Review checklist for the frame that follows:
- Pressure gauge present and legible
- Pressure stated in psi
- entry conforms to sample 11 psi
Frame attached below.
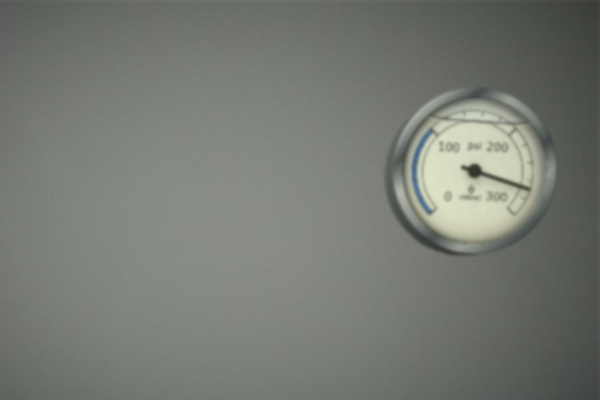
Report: 270 psi
